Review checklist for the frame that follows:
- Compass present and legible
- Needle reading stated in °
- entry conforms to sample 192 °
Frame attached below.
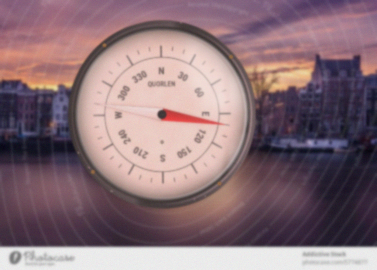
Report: 100 °
